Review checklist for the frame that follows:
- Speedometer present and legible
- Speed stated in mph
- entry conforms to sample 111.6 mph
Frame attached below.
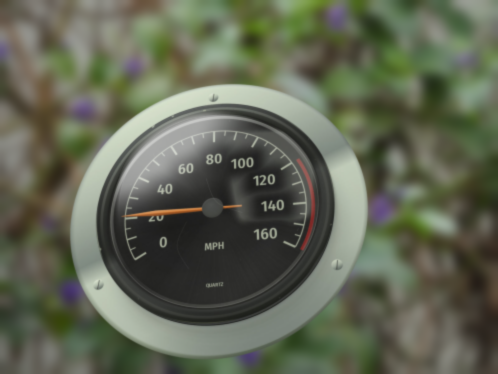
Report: 20 mph
